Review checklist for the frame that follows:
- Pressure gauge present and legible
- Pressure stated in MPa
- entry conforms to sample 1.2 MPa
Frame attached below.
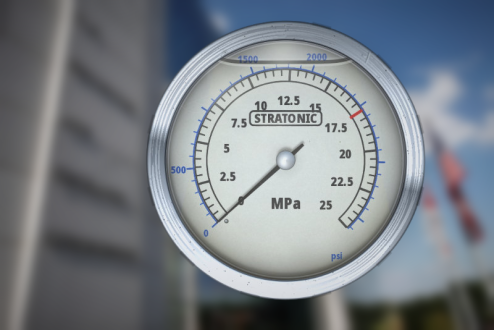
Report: 0 MPa
